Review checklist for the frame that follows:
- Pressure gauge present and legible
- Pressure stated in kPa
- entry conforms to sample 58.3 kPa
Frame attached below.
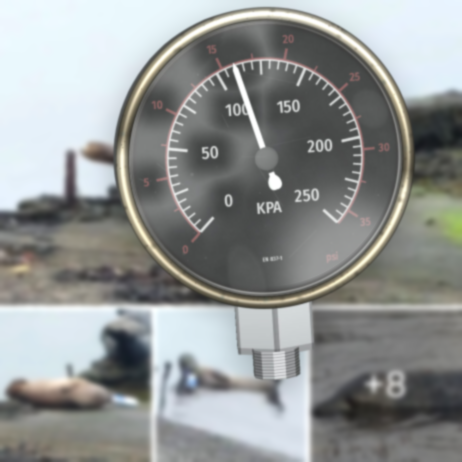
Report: 110 kPa
